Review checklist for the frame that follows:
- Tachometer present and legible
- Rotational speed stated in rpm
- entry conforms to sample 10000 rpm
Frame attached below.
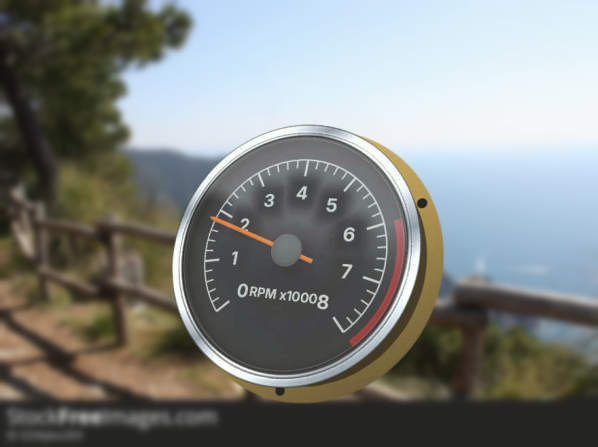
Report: 1800 rpm
